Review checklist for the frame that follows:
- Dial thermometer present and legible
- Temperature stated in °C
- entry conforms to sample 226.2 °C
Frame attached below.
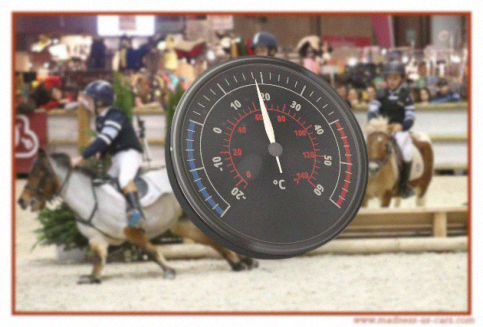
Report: 18 °C
